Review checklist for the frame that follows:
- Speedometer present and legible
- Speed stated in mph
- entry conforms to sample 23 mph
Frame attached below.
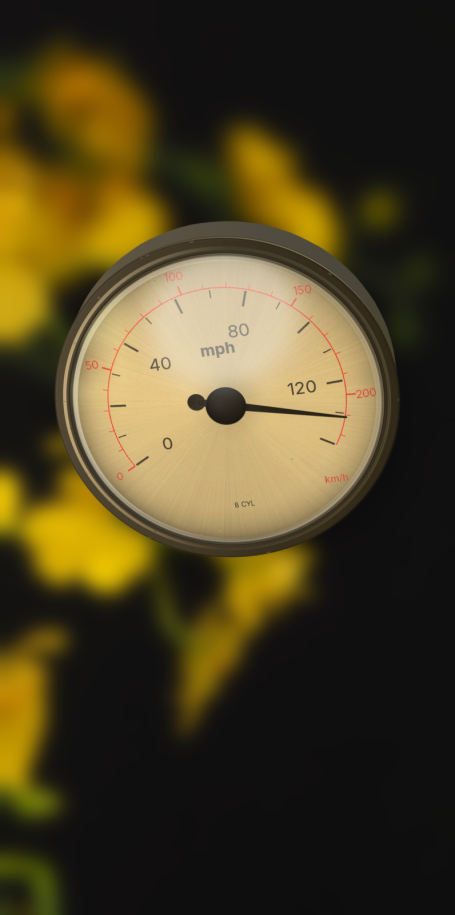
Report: 130 mph
